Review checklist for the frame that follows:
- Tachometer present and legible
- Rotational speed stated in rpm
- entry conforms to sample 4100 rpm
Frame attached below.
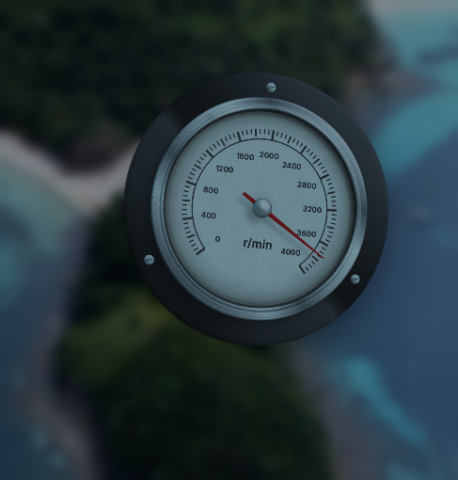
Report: 3750 rpm
